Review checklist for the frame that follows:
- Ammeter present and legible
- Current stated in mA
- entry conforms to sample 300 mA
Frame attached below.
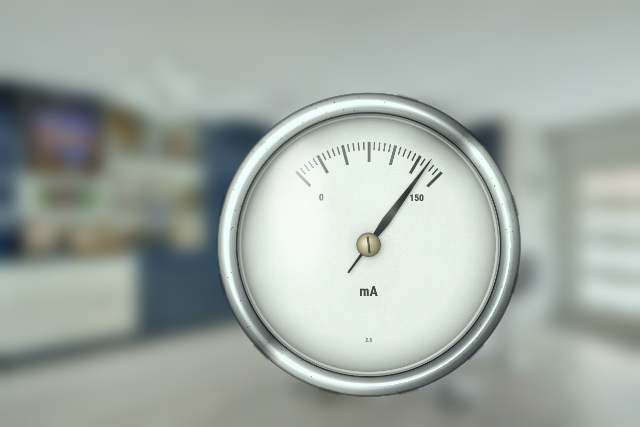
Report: 135 mA
